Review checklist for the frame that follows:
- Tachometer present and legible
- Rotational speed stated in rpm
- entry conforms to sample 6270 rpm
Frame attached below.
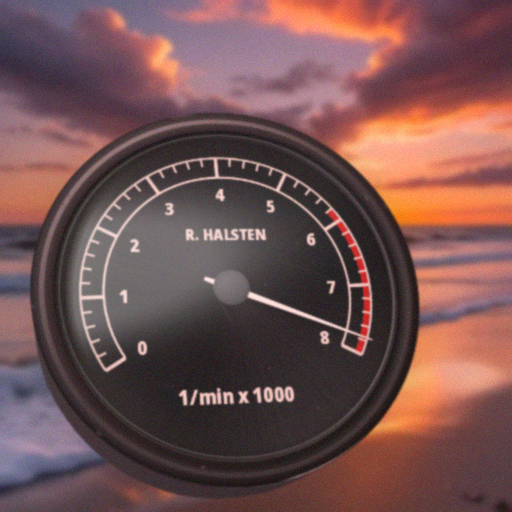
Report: 7800 rpm
